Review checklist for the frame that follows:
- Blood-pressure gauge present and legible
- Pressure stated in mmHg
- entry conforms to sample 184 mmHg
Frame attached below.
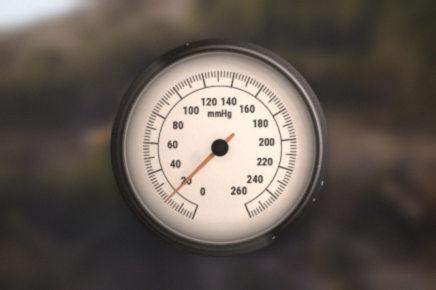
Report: 20 mmHg
